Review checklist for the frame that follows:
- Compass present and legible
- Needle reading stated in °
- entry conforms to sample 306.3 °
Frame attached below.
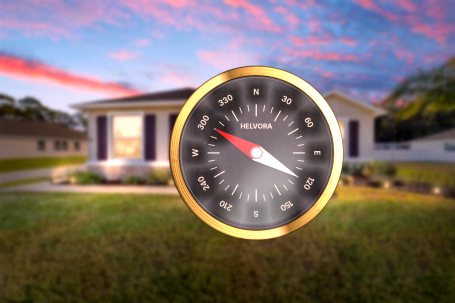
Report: 300 °
